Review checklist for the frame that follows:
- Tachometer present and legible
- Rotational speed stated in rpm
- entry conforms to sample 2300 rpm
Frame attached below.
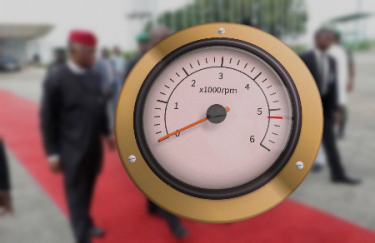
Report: 0 rpm
